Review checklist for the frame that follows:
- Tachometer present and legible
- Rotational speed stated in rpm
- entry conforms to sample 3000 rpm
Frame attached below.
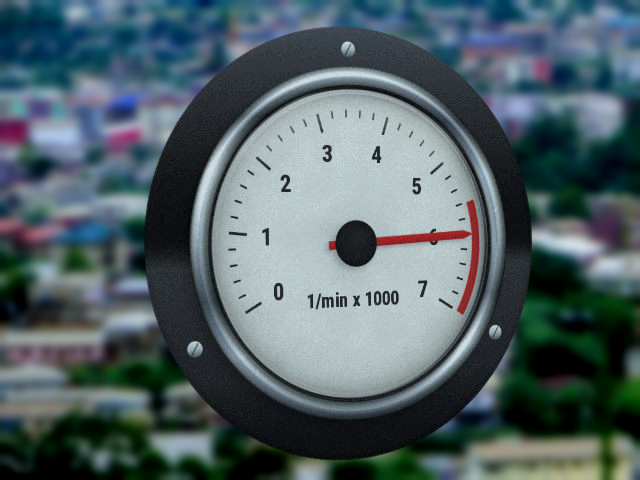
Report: 6000 rpm
